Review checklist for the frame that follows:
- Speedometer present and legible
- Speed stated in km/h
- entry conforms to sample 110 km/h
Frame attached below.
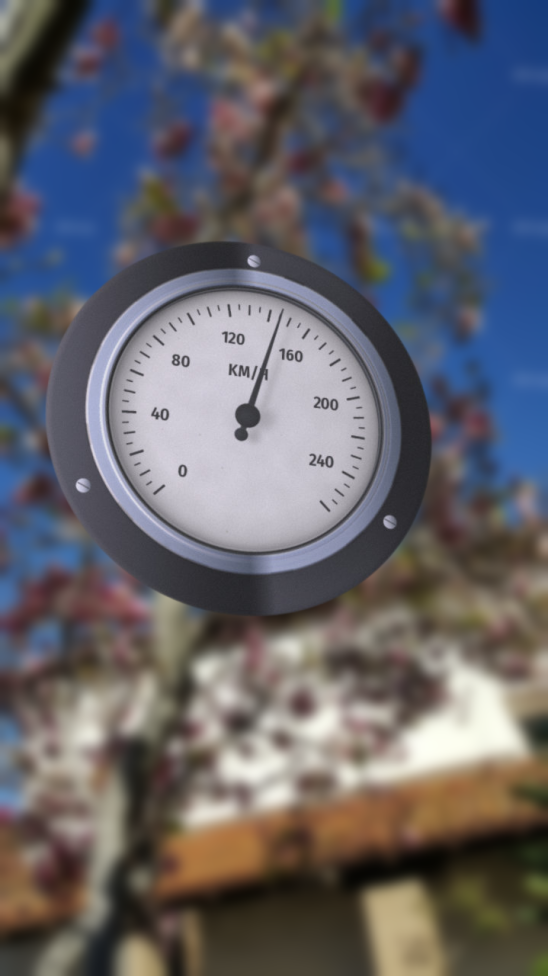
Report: 145 km/h
